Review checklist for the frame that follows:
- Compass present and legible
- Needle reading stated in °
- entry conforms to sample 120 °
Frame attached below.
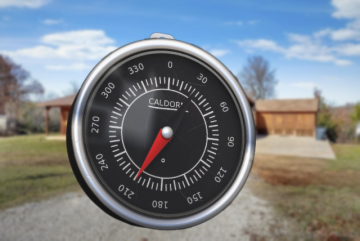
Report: 210 °
